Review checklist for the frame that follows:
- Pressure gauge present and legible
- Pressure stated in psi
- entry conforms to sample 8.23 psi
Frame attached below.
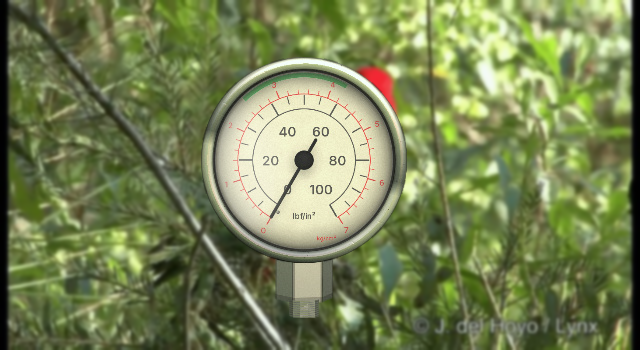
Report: 0 psi
